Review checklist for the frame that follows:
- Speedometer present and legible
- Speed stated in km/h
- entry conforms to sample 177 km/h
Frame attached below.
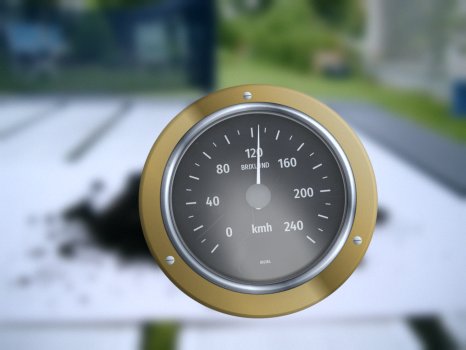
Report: 125 km/h
